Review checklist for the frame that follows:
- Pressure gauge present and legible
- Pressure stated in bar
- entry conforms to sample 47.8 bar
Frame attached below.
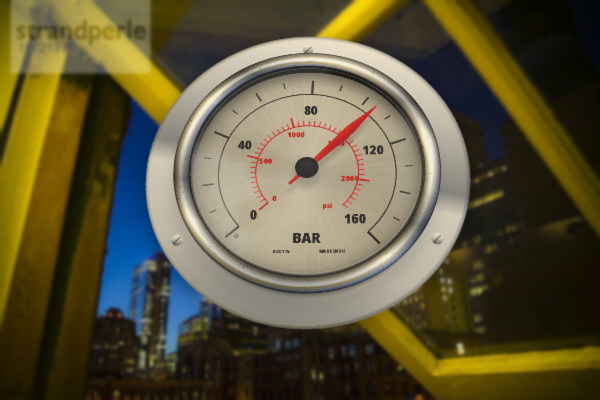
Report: 105 bar
